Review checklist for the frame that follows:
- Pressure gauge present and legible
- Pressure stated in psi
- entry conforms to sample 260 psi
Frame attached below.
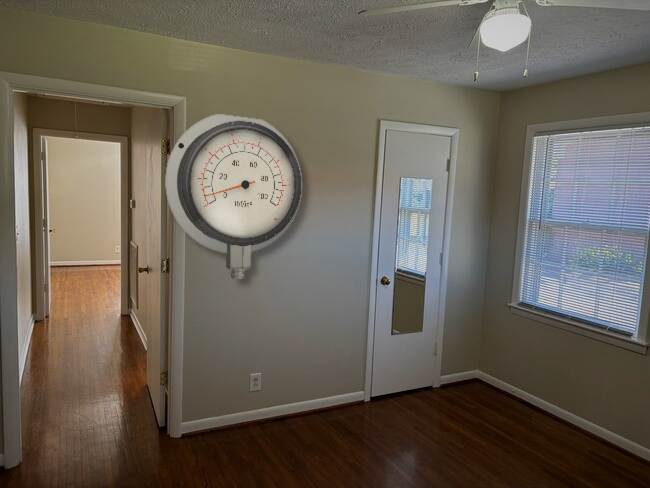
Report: 5 psi
